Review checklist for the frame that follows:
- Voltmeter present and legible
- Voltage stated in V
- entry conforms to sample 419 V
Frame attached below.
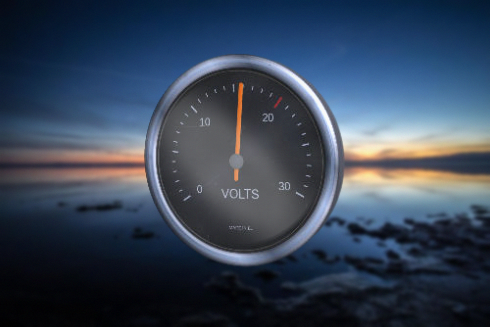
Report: 16 V
